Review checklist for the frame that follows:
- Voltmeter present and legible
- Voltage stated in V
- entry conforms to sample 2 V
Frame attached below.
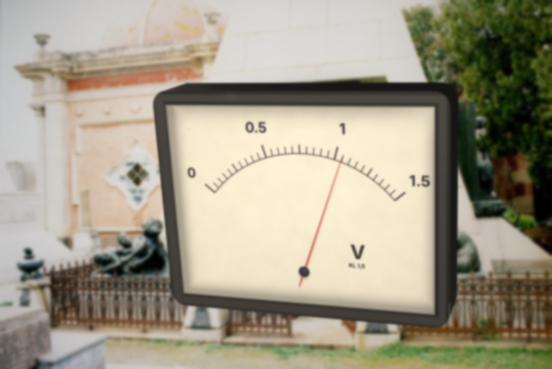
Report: 1.05 V
